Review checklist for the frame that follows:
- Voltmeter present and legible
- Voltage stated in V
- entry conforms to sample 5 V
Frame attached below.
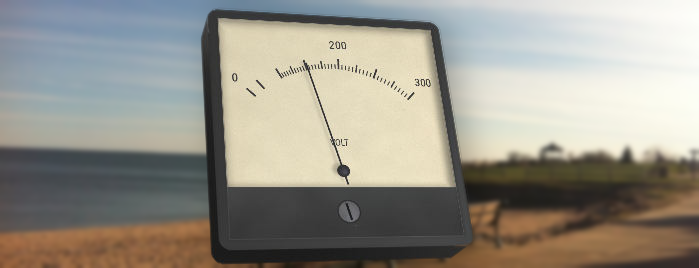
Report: 150 V
